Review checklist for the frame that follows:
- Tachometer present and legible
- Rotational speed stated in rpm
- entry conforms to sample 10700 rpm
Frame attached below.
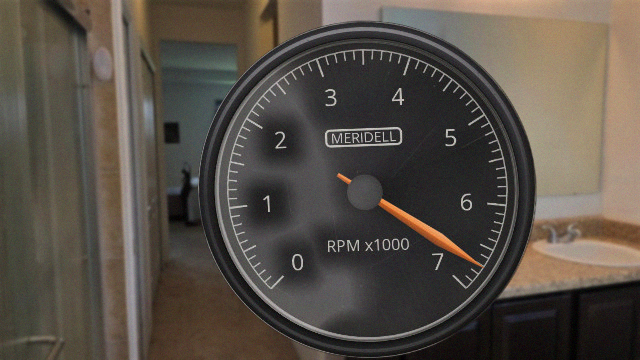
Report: 6700 rpm
